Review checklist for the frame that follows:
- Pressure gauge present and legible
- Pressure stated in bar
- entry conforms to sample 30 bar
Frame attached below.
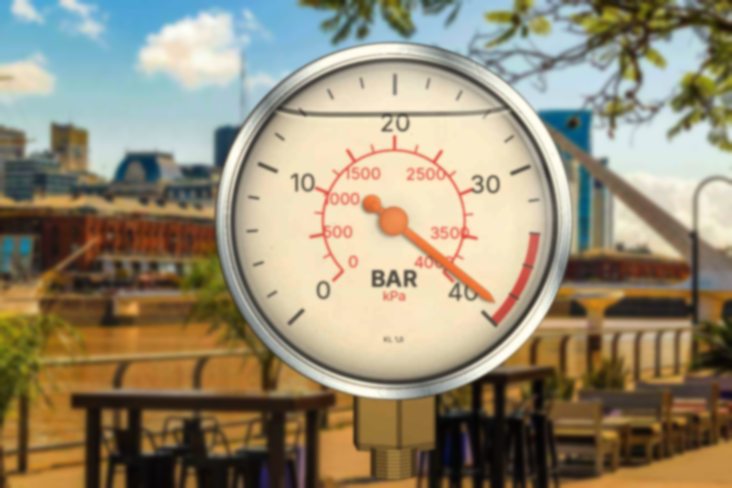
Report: 39 bar
